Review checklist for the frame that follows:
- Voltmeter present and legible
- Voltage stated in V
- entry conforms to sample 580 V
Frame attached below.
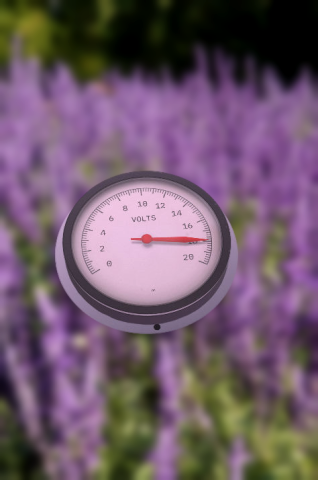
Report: 18 V
